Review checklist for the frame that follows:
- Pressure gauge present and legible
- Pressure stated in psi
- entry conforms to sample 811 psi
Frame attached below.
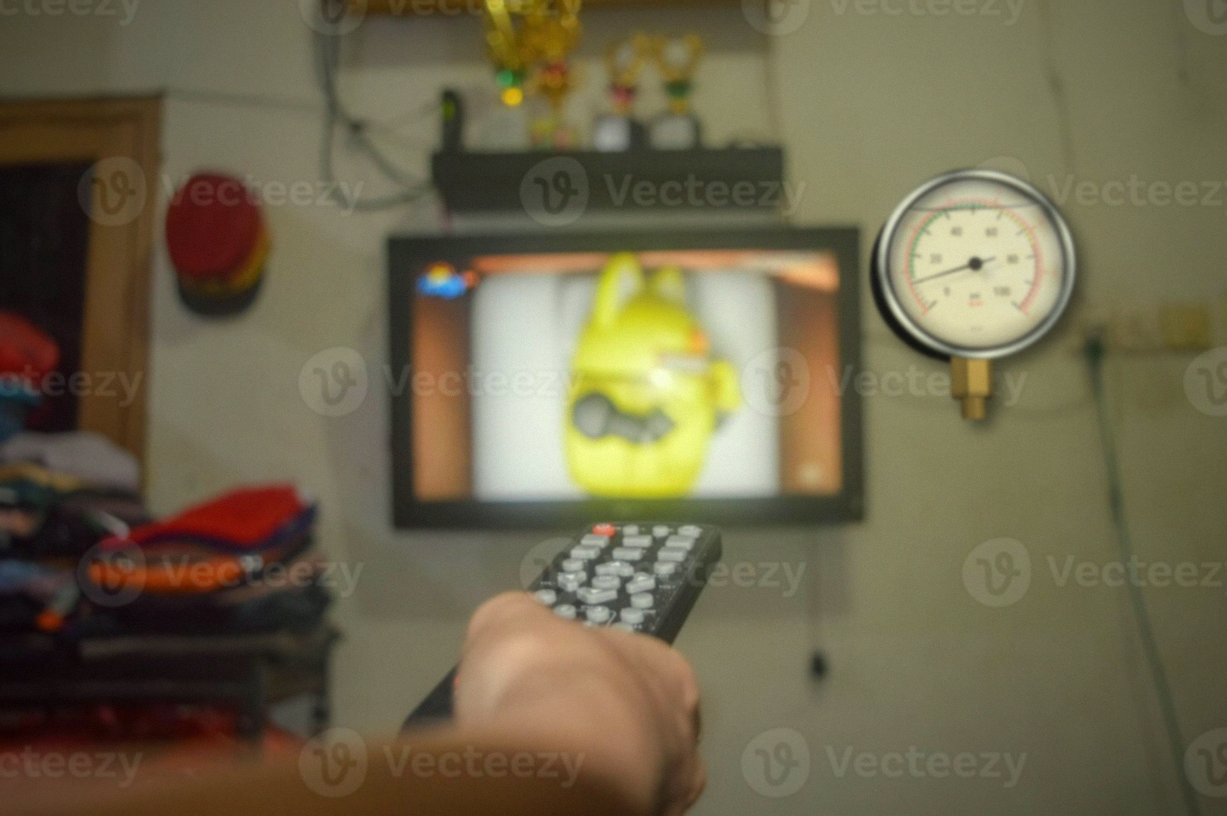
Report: 10 psi
